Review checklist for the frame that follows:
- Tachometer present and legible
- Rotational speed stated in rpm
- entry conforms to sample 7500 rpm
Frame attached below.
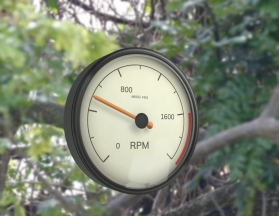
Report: 500 rpm
